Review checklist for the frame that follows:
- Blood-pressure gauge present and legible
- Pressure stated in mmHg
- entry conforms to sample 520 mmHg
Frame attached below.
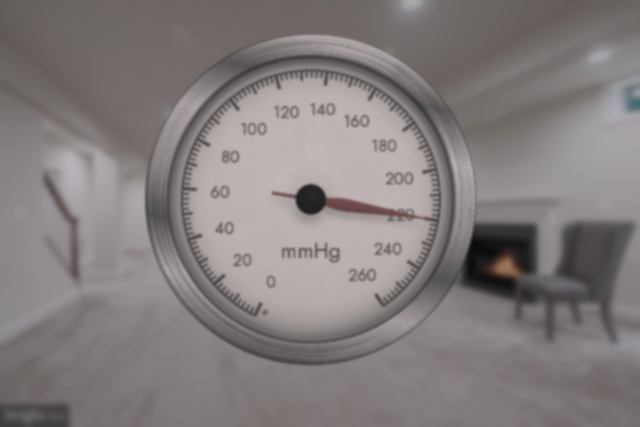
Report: 220 mmHg
